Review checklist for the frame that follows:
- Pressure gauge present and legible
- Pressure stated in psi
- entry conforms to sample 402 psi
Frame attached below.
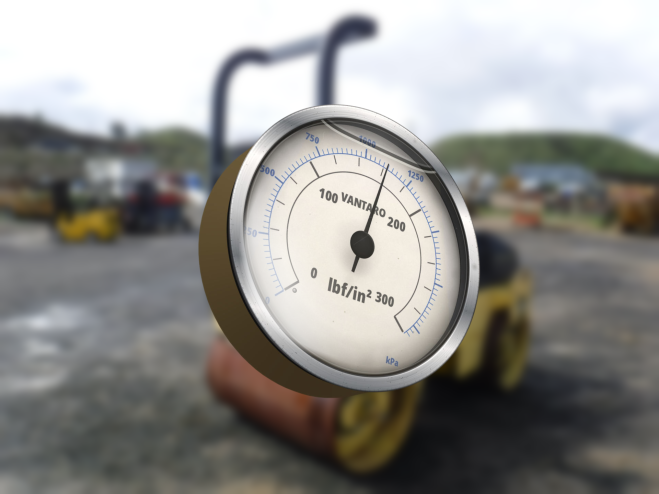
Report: 160 psi
